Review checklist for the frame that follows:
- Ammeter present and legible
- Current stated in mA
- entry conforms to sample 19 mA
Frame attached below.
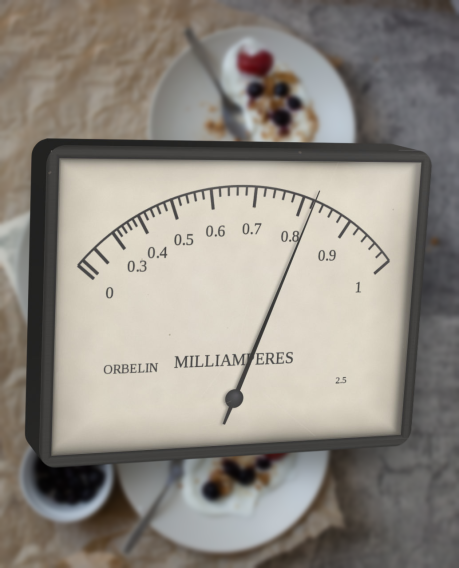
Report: 0.82 mA
